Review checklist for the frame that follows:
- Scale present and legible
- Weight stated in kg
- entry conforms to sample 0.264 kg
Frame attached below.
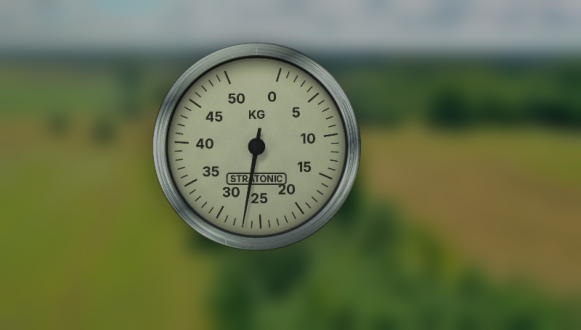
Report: 27 kg
